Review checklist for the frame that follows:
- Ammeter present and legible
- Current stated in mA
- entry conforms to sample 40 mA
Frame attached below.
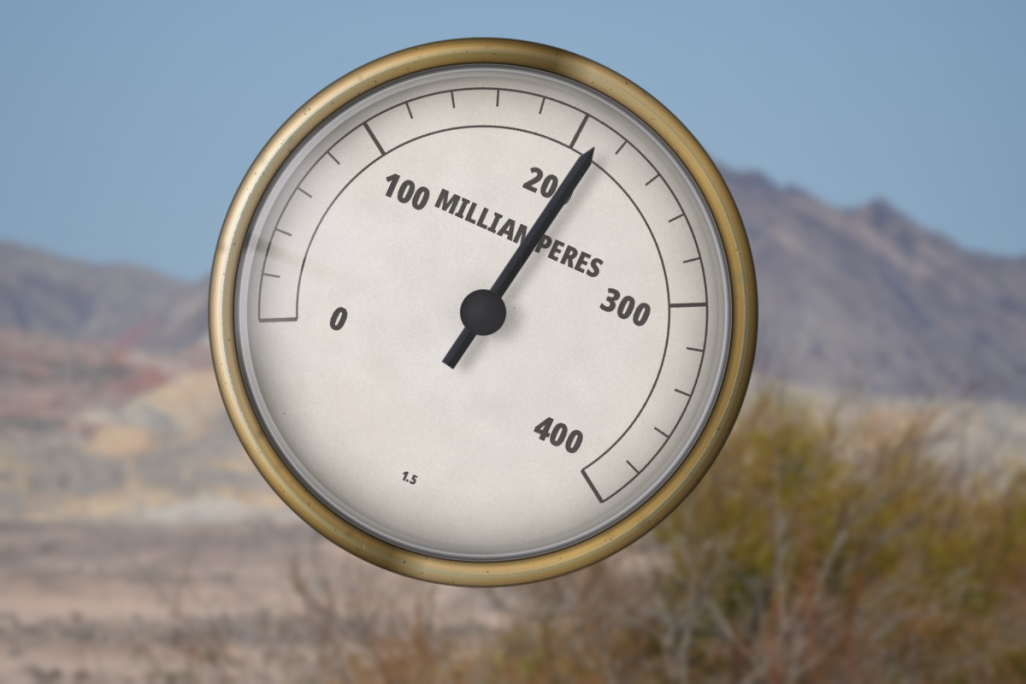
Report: 210 mA
